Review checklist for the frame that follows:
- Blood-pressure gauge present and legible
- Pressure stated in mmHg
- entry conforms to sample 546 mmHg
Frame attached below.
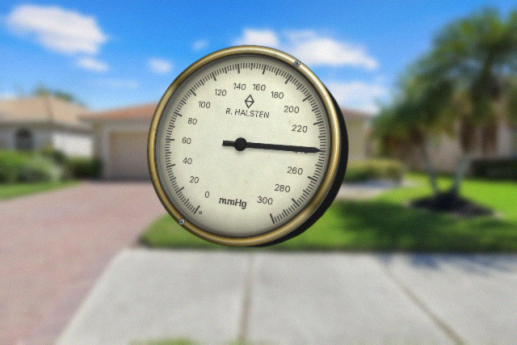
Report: 240 mmHg
